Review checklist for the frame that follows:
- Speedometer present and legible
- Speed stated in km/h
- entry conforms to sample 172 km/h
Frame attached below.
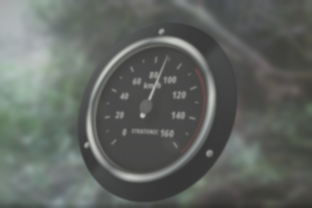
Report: 90 km/h
